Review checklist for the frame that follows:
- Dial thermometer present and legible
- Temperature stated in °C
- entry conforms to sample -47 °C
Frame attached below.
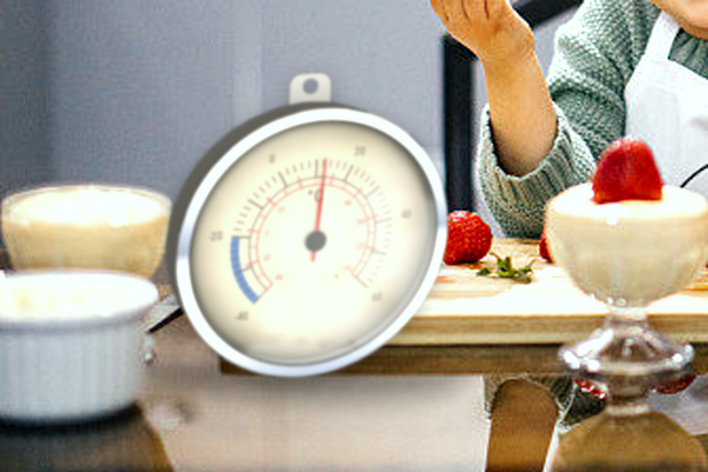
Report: 12 °C
